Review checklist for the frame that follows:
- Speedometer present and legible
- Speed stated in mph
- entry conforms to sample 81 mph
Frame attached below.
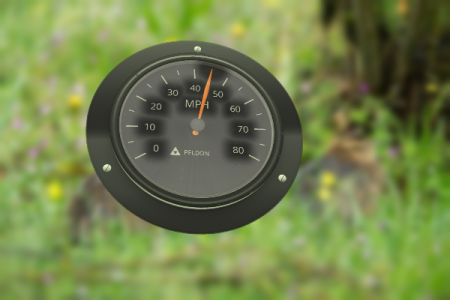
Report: 45 mph
